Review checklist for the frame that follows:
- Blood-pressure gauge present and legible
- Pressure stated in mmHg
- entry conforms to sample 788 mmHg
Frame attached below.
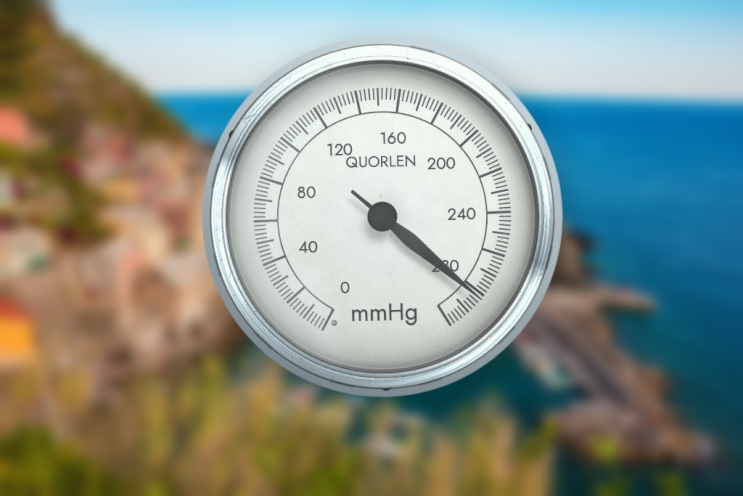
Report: 282 mmHg
